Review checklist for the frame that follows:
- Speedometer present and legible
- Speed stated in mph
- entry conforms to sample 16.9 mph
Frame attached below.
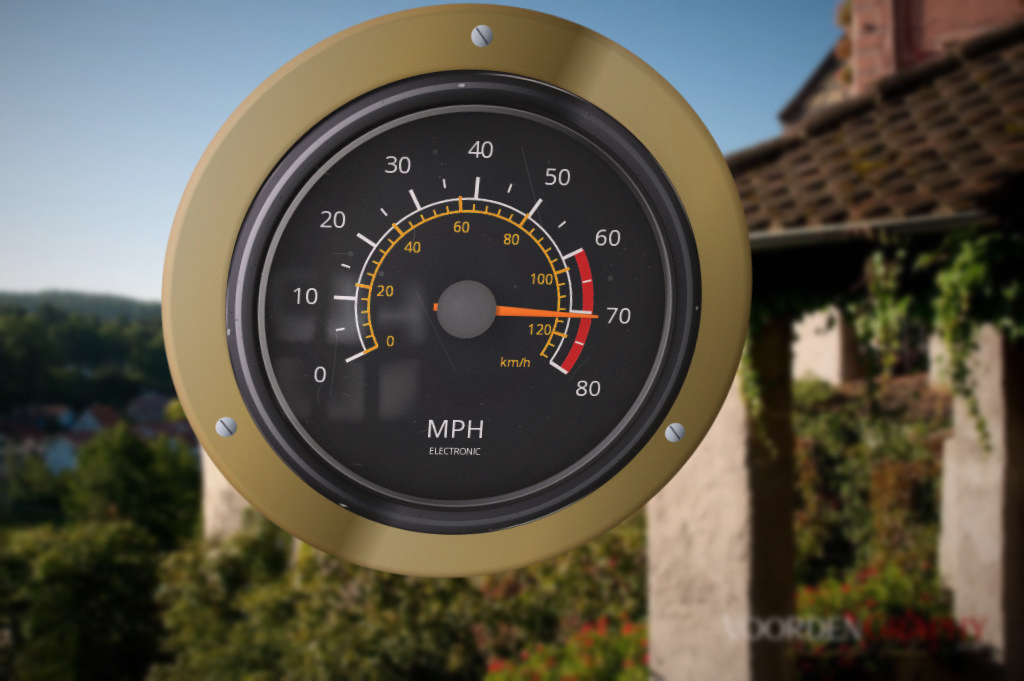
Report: 70 mph
